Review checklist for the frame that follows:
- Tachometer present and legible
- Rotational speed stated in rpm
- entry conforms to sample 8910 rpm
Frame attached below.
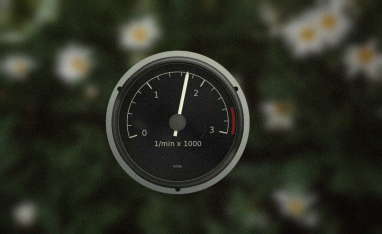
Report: 1700 rpm
